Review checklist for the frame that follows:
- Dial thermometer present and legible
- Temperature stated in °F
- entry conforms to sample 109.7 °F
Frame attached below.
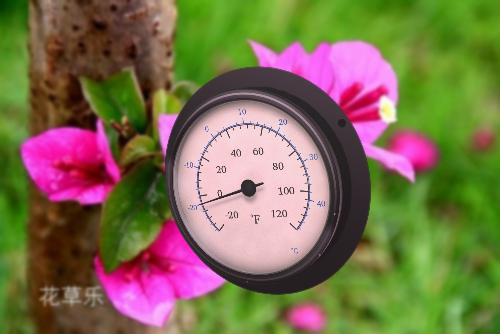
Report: -4 °F
